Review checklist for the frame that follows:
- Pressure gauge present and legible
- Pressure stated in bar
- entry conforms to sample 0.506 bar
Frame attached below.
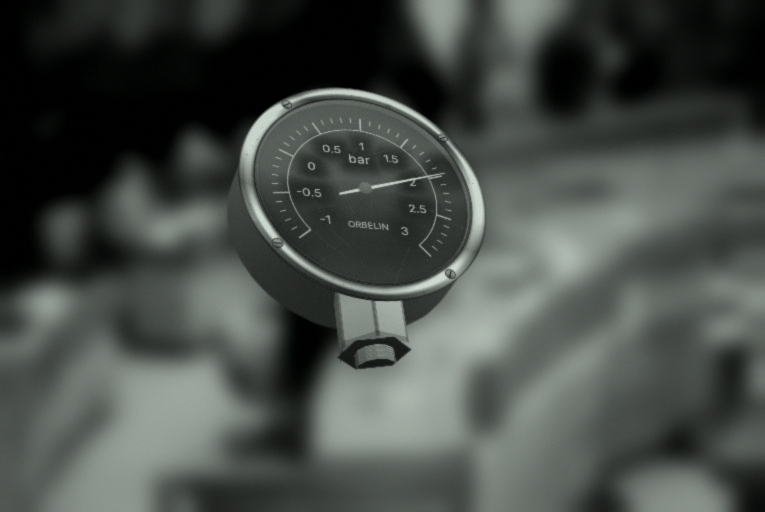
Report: 2 bar
